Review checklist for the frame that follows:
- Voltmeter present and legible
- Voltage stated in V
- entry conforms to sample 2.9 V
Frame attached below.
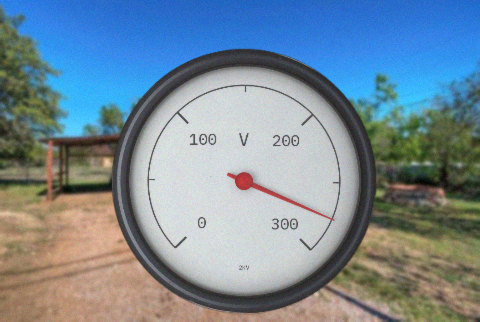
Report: 275 V
